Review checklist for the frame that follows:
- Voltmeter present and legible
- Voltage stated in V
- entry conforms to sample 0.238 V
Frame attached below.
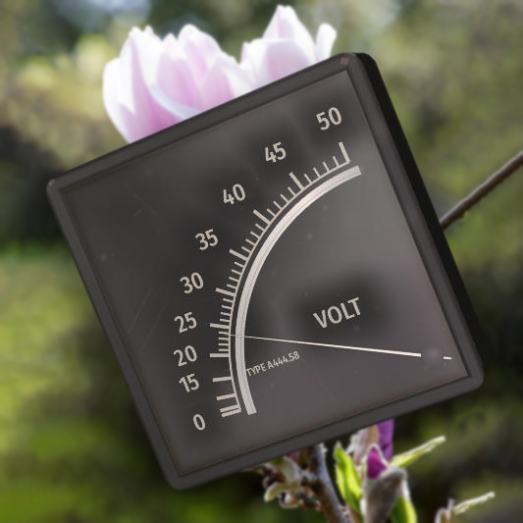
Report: 24 V
